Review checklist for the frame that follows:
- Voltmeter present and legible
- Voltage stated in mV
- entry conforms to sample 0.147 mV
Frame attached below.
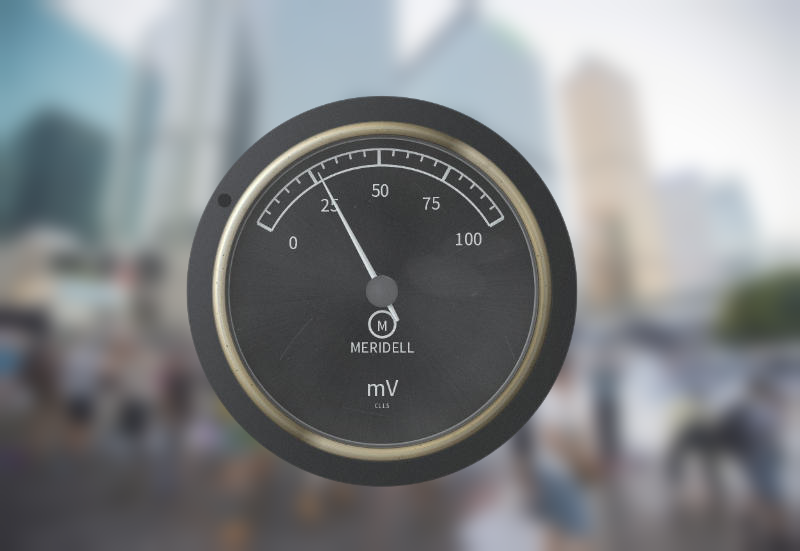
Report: 27.5 mV
